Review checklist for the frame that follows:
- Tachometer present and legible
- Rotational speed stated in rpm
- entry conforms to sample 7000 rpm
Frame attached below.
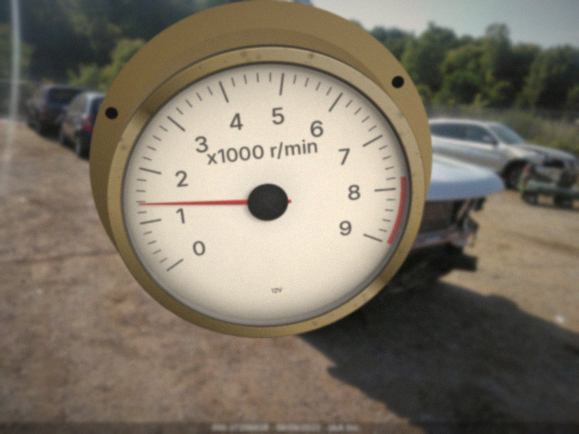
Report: 1400 rpm
